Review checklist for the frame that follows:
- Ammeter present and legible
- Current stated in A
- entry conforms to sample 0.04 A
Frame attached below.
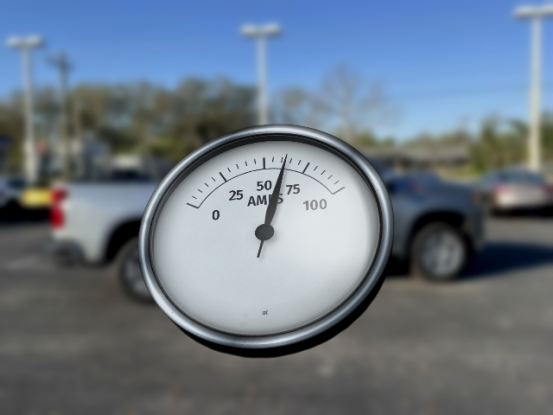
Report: 62.5 A
